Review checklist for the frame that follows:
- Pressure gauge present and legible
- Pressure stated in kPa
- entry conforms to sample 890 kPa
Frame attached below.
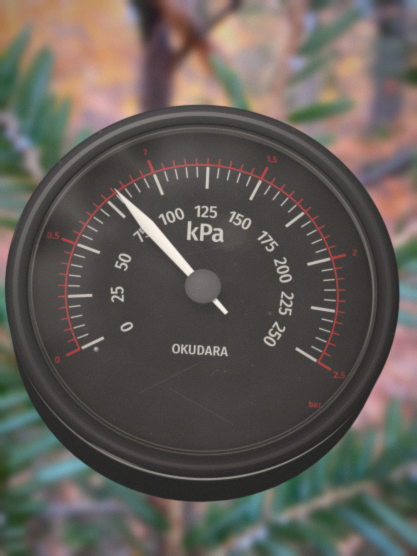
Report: 80 kPa
